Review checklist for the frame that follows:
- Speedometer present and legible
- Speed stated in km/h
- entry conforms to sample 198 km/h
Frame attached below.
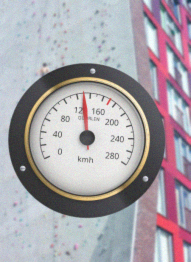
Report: 130 km/h
